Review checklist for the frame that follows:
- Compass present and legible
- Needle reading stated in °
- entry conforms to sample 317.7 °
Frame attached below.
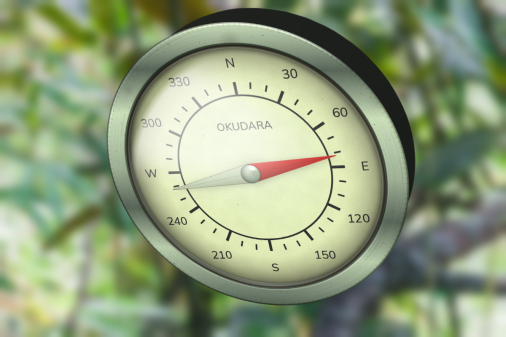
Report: 80 °
